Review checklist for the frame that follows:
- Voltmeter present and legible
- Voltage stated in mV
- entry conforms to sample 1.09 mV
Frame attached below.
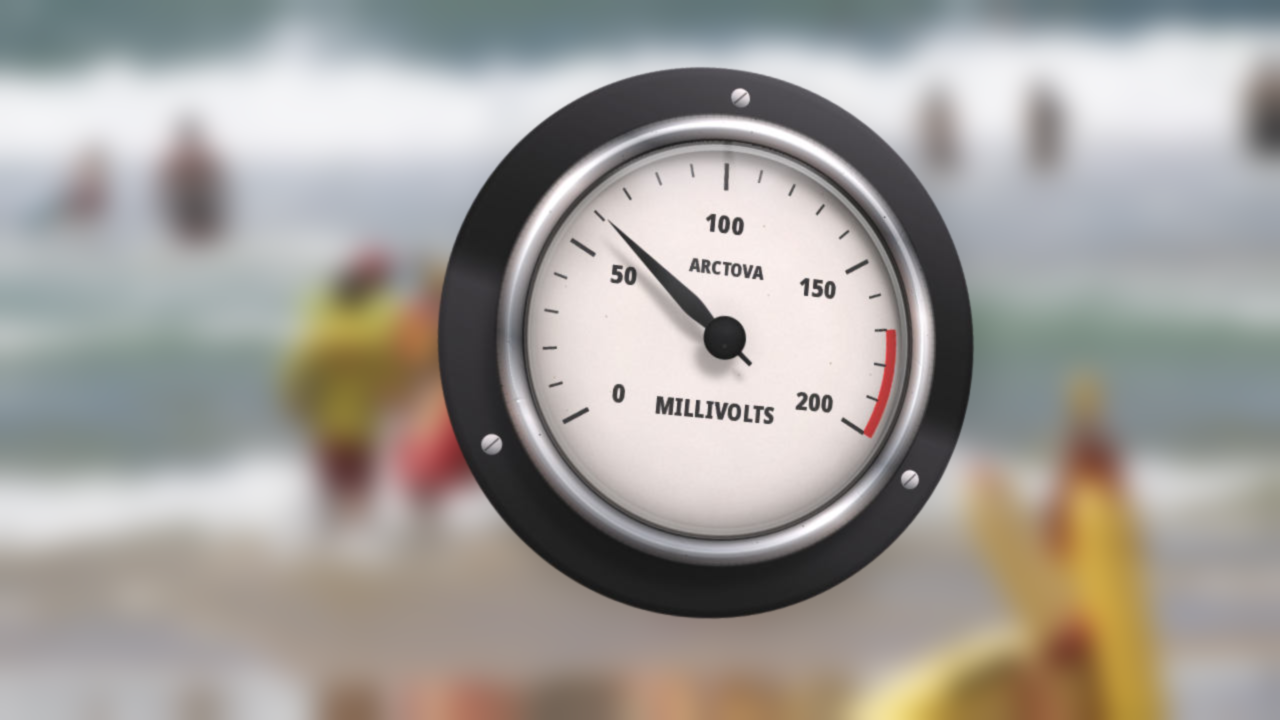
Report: 60 mV
